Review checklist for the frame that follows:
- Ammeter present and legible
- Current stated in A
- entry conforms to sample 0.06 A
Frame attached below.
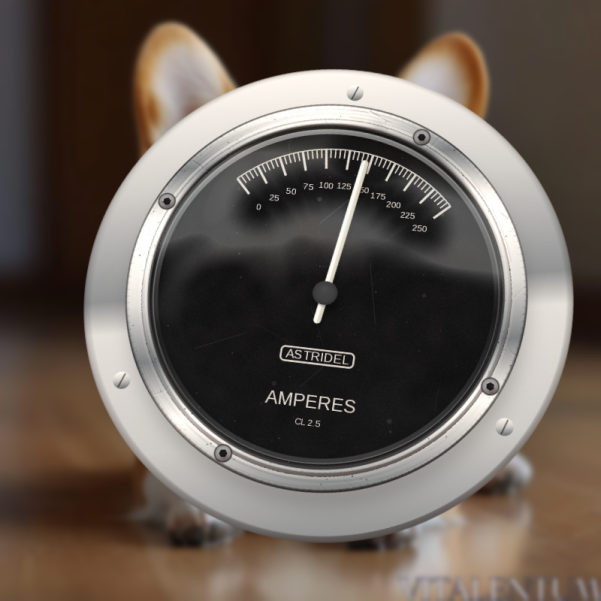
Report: 145 A
